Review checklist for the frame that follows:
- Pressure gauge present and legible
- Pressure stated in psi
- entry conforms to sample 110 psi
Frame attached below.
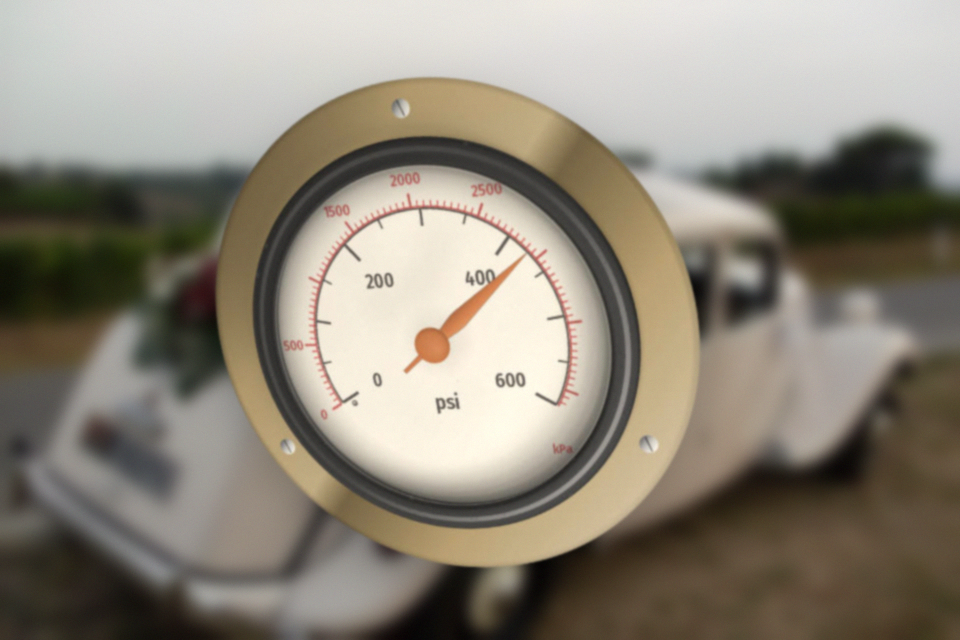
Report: 425 psi
